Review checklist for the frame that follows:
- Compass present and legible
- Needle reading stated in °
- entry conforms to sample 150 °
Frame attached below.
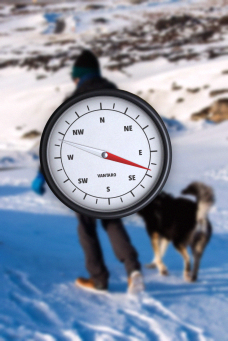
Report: 112.5 °
